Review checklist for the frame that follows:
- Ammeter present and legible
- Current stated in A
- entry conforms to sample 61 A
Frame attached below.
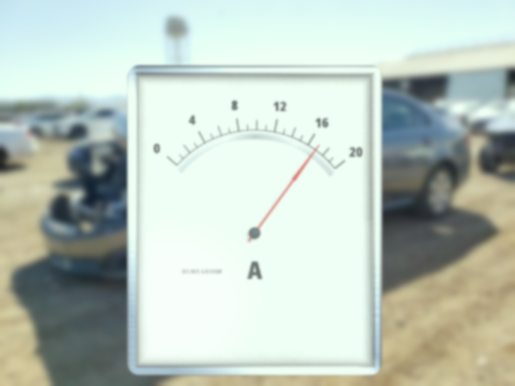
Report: 17 A
